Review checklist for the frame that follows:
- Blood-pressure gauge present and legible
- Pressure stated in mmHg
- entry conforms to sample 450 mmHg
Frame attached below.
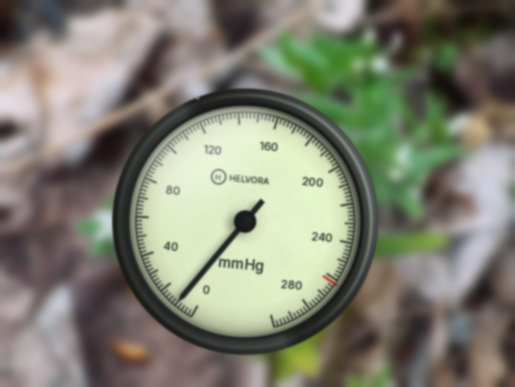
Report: 10 mmHg
